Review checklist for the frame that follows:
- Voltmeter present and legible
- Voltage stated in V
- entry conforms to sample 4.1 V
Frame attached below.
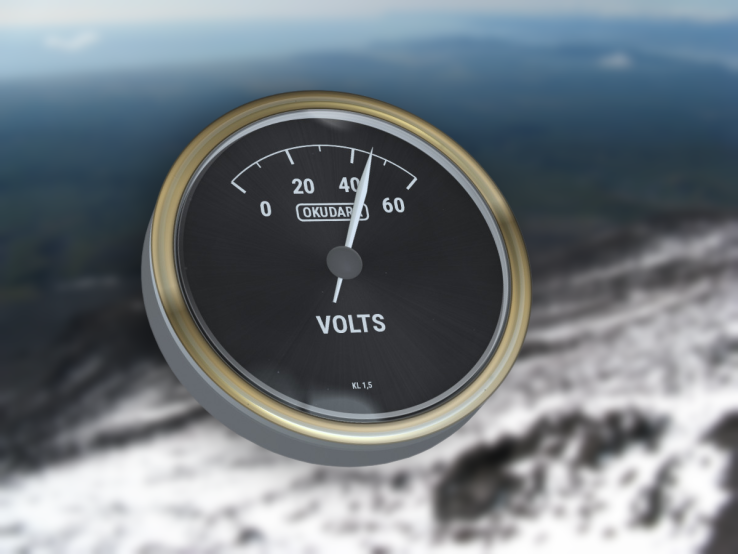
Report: 45 V
